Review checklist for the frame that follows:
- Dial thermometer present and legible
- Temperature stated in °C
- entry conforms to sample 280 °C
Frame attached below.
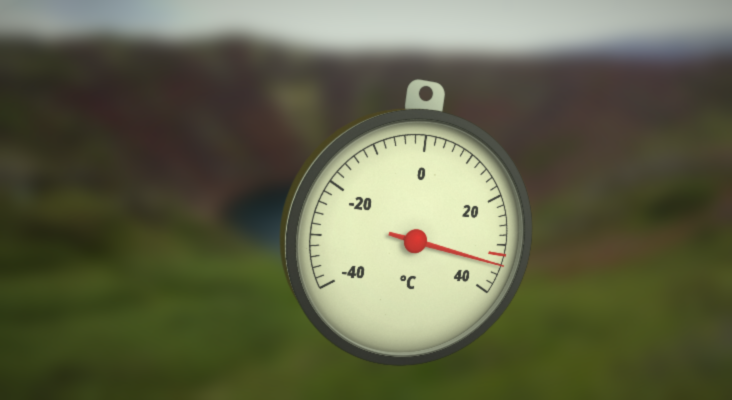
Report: 34 °C
